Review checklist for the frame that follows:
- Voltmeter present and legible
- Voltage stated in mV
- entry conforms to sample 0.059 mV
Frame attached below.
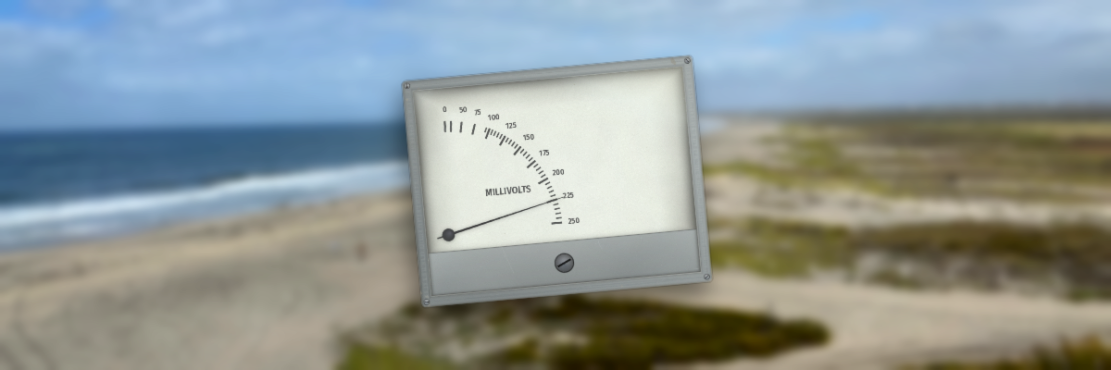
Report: 225 mV
